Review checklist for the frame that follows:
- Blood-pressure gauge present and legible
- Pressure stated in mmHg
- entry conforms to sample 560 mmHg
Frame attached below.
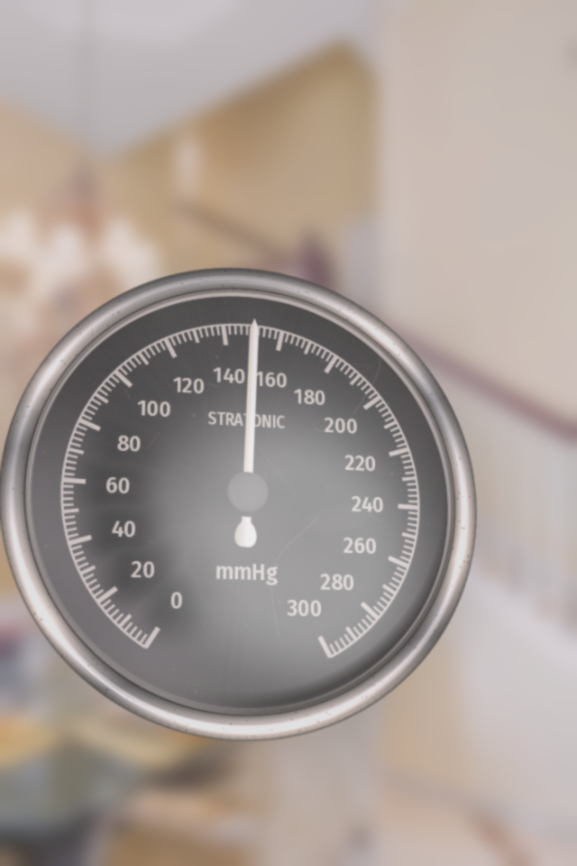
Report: 150 mmHg
